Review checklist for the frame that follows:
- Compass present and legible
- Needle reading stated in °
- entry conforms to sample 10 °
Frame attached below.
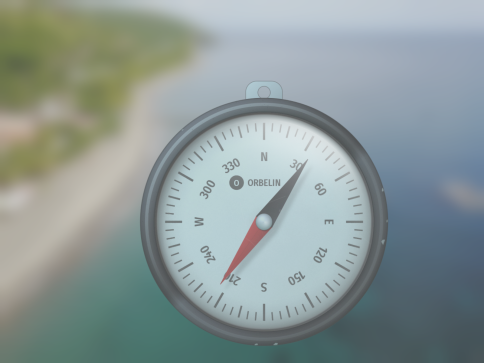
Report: 215 °
